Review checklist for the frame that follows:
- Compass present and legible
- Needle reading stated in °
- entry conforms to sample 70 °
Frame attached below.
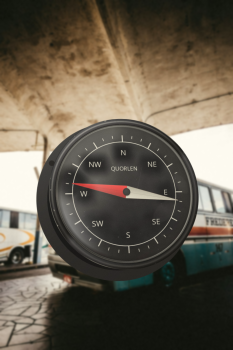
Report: 280 °
